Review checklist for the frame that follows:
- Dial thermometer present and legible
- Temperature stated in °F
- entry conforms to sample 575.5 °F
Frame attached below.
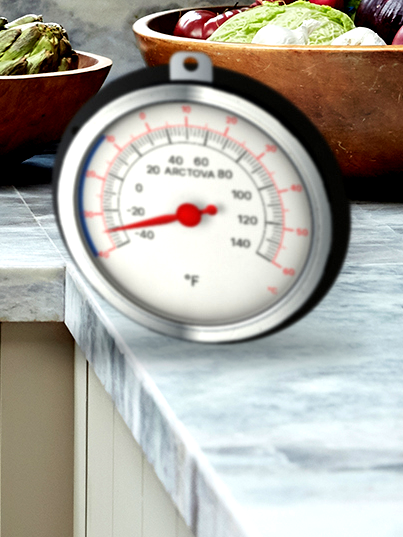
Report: -30 °F
